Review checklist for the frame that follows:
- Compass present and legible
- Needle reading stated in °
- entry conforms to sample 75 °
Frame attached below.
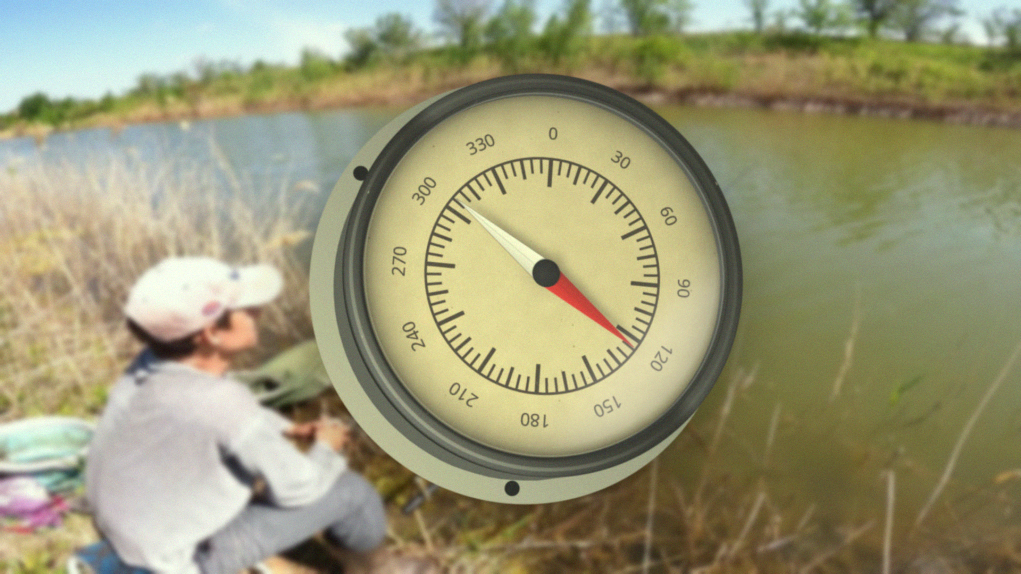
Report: 125 °
